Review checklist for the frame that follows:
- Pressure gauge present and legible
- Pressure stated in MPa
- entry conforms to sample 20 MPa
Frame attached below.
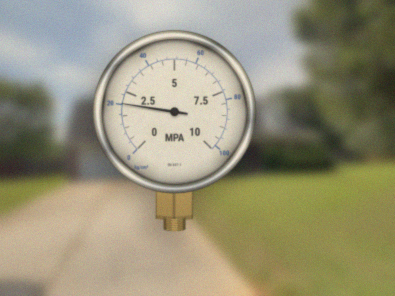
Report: 2 MPa
